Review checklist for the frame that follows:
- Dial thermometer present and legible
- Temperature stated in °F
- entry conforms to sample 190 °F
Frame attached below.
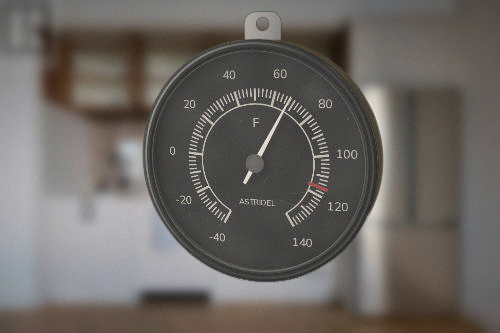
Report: 68 °F
